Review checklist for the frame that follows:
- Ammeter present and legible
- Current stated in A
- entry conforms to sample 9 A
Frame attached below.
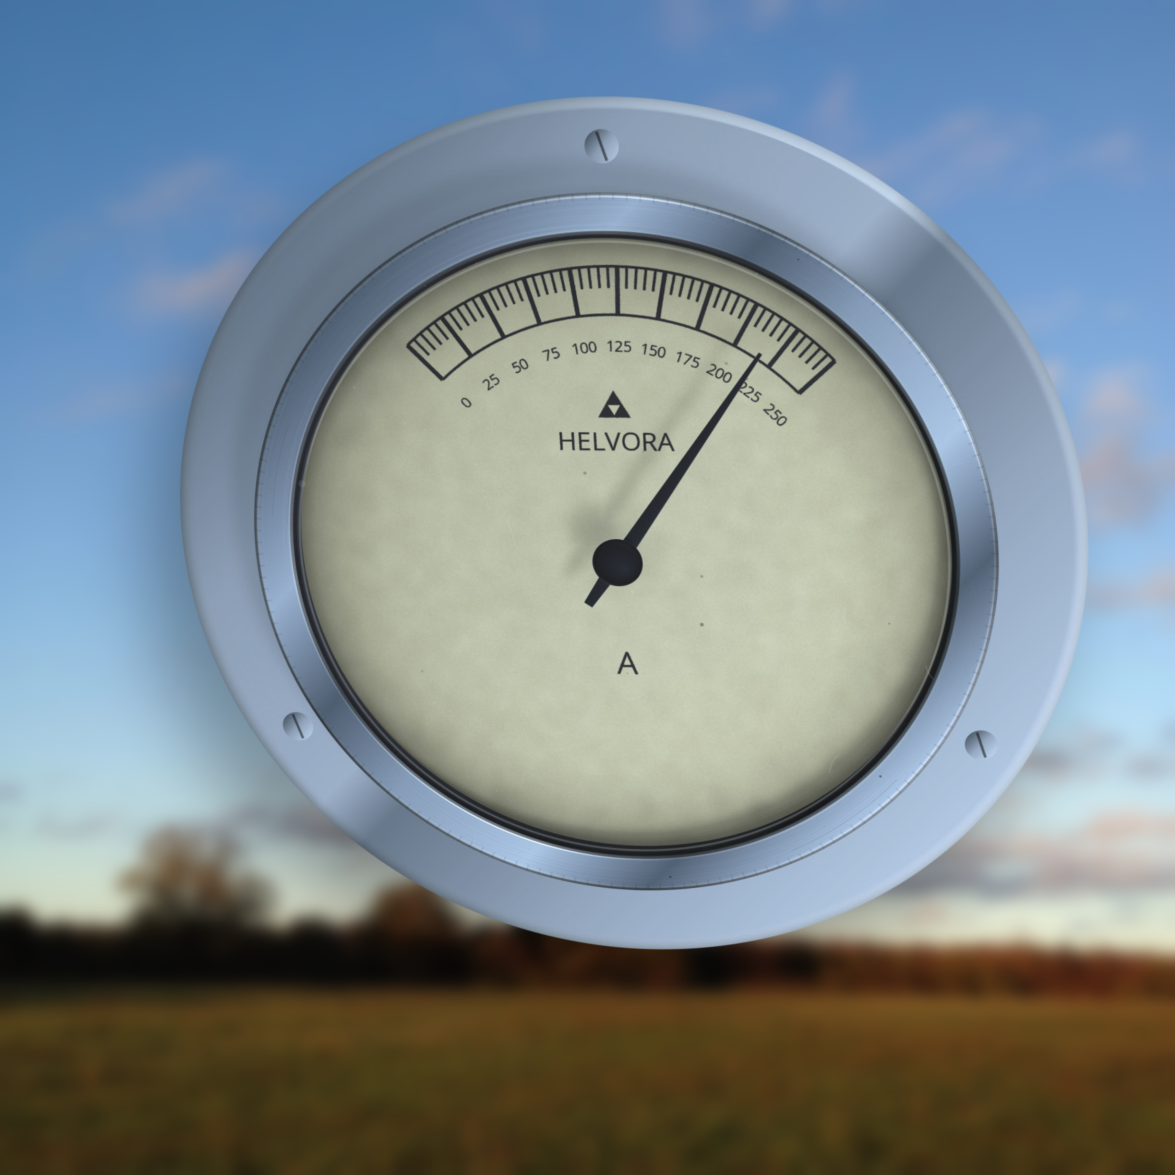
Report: 215 A
